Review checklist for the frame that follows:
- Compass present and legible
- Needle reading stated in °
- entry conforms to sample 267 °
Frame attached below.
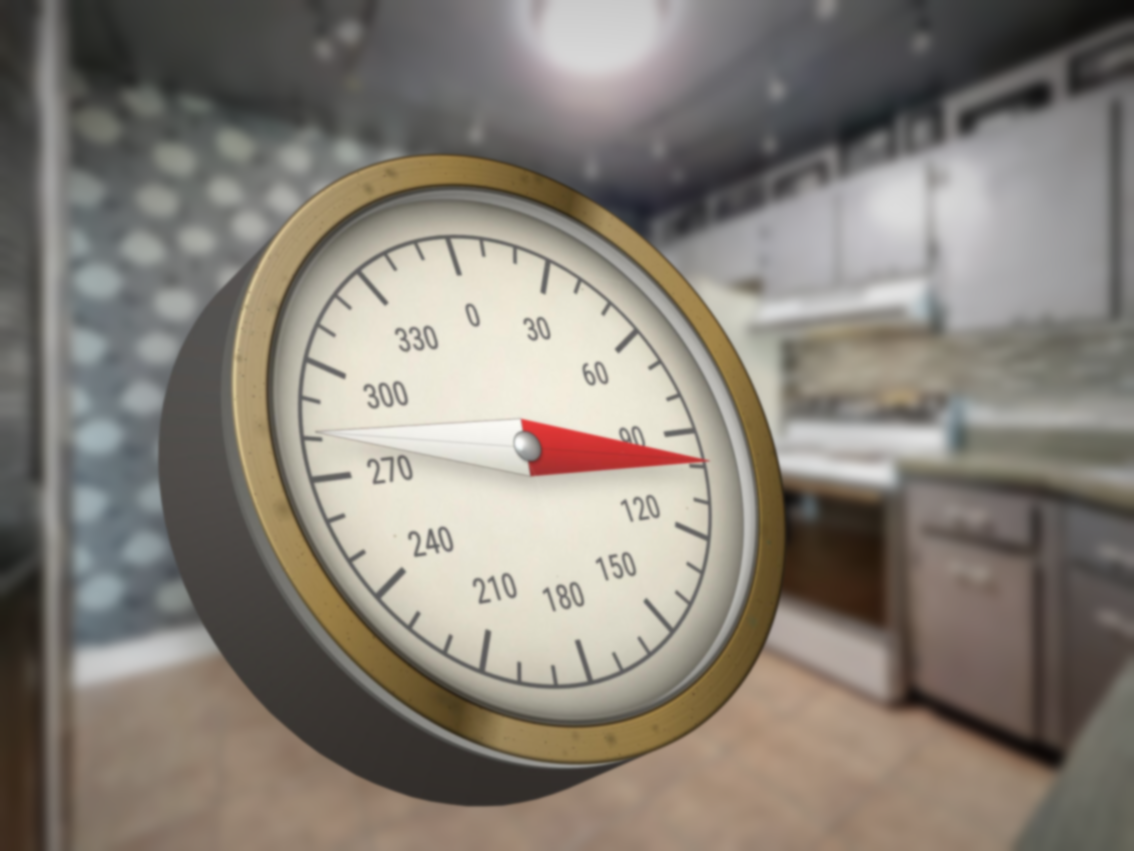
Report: 100 °
